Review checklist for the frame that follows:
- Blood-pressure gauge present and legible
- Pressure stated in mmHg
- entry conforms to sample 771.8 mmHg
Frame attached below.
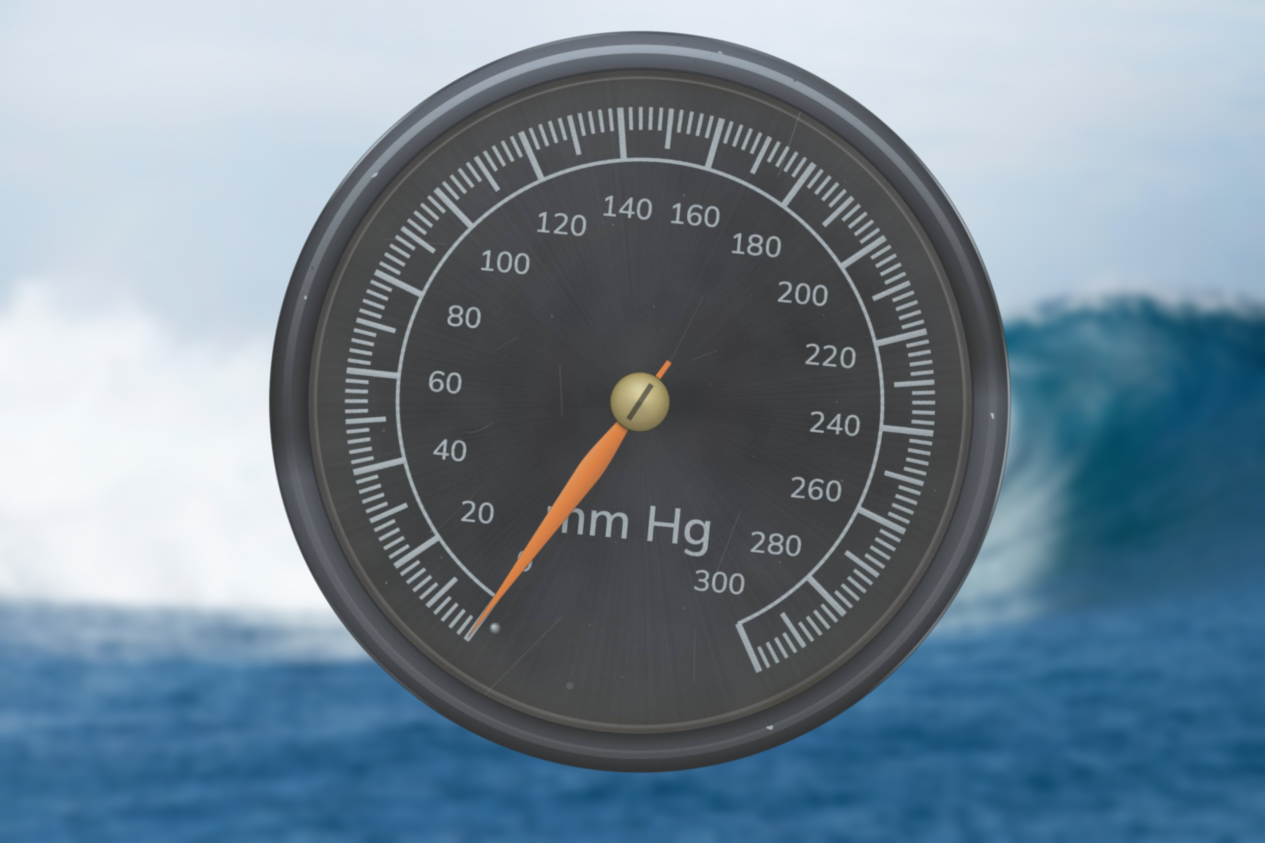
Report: 0 mmHg
